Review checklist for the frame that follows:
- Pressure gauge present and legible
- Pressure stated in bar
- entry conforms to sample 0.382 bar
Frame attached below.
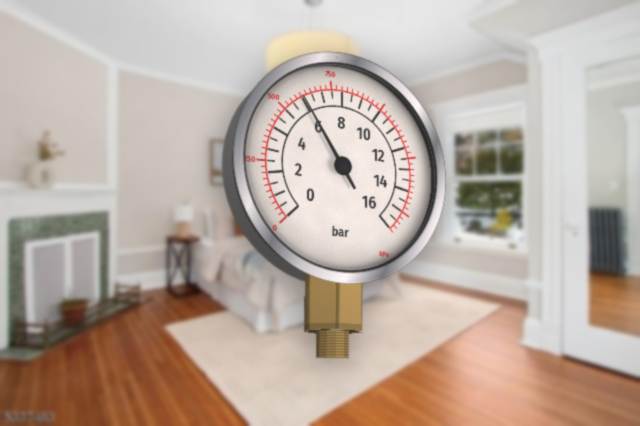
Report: 6 bar
